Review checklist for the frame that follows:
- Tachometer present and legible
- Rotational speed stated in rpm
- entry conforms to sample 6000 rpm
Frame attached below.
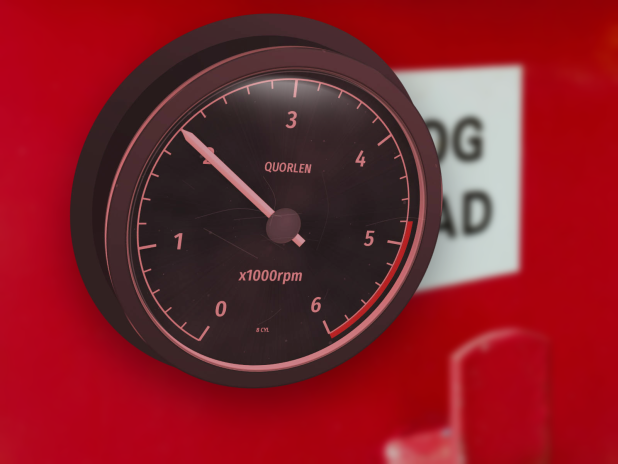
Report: 2000 rpm
